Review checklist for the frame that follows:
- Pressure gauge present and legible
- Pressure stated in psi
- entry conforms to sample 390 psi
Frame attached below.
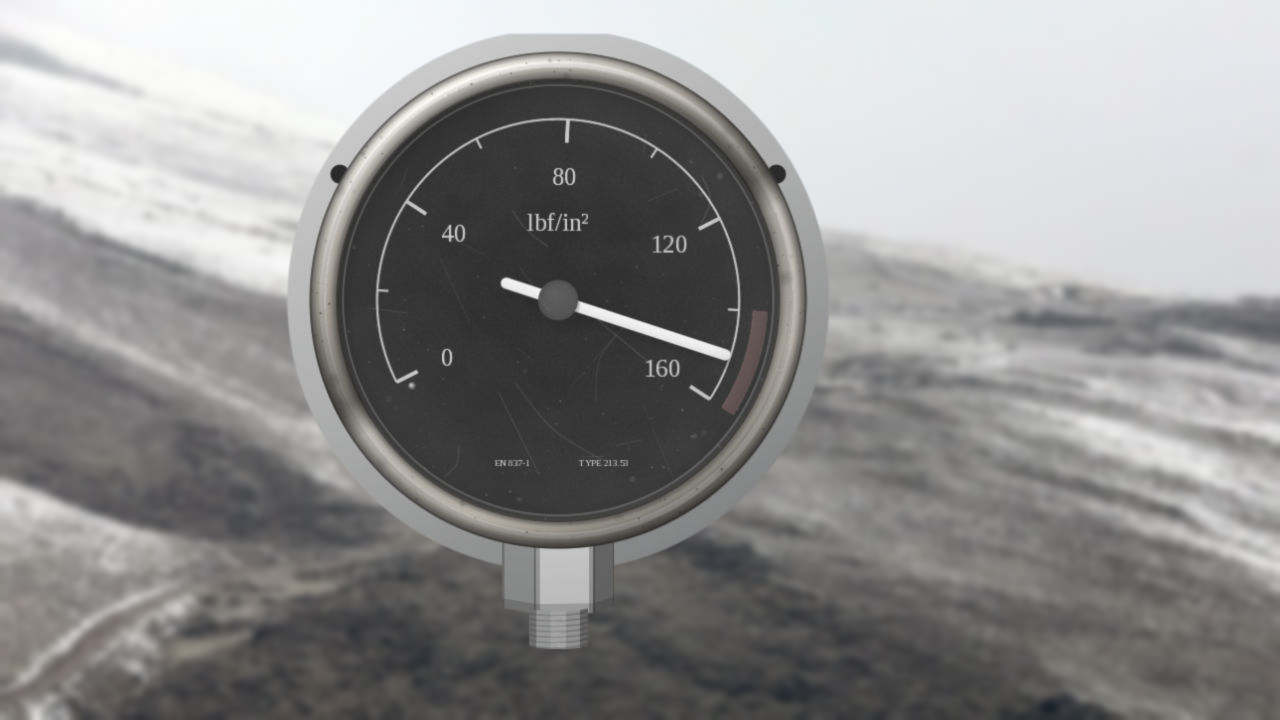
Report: 150 psi
